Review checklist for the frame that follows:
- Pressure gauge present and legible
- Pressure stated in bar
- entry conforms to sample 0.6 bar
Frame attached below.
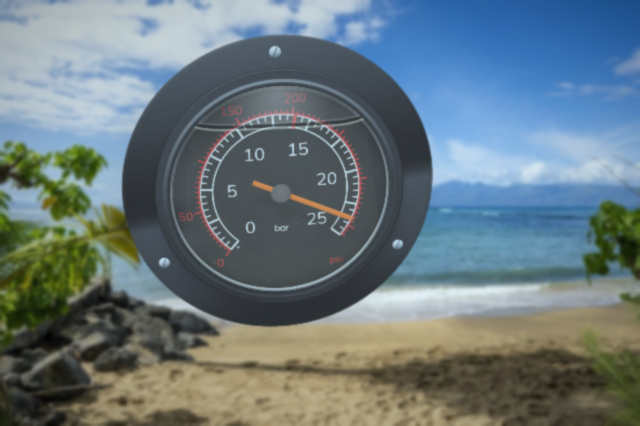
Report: 23.5 bar
